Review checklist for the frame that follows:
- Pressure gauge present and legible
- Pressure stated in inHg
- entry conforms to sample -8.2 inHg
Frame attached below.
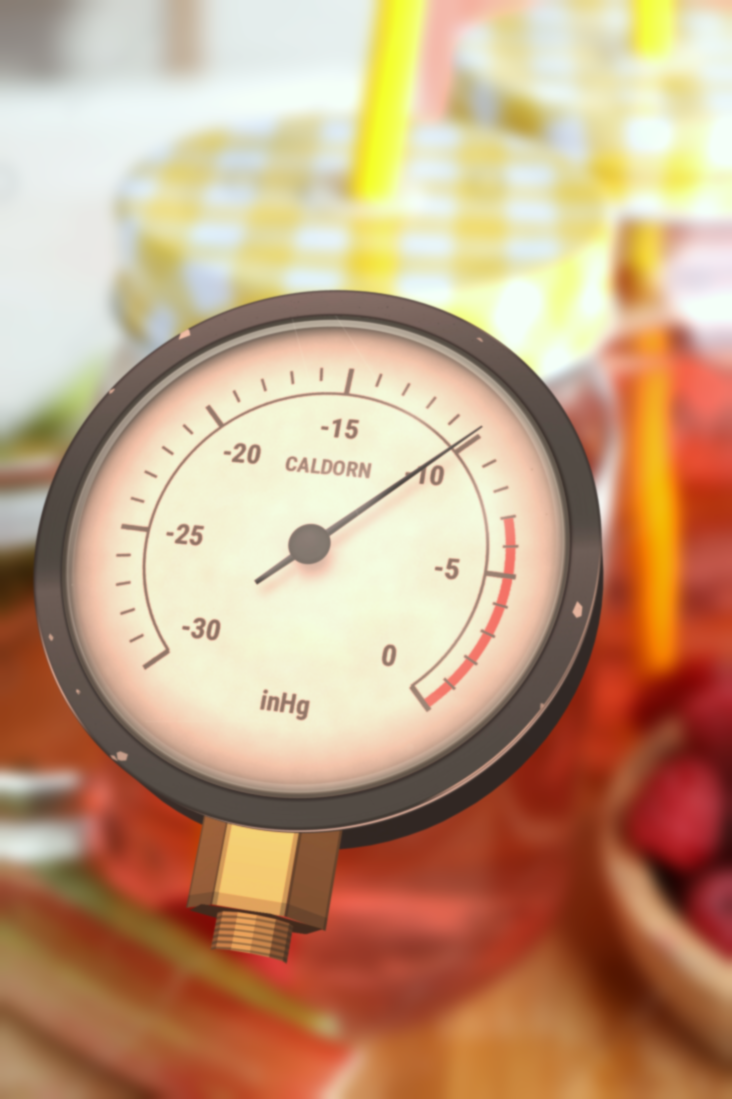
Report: -10 inHg
